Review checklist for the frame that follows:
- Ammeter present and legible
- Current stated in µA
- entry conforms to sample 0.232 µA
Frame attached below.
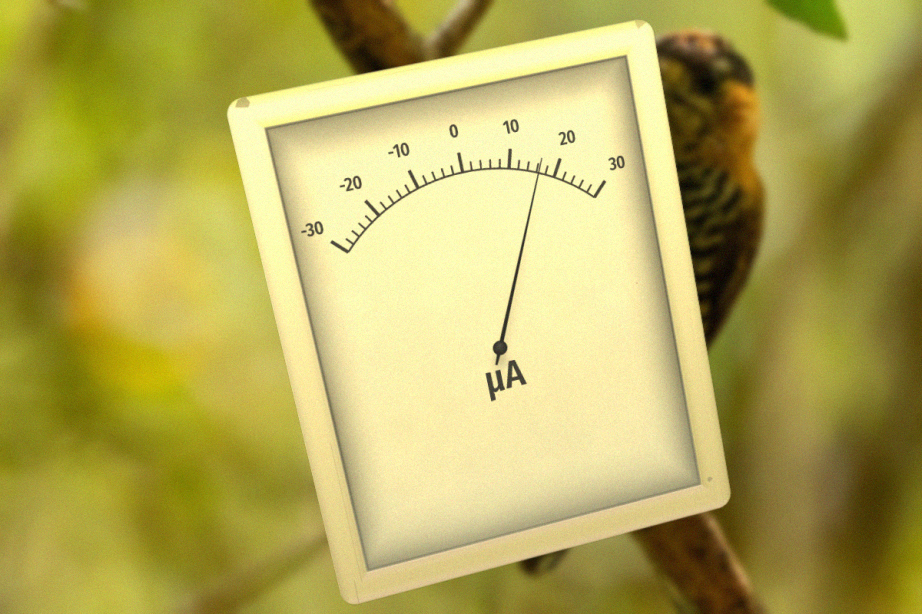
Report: 16 µA
